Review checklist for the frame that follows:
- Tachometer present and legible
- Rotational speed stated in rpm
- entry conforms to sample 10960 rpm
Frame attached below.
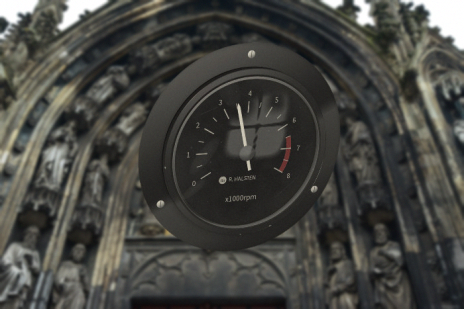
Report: 3500 rpm
